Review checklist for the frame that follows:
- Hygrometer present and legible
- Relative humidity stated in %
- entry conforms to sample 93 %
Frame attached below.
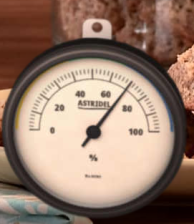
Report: 70 %
